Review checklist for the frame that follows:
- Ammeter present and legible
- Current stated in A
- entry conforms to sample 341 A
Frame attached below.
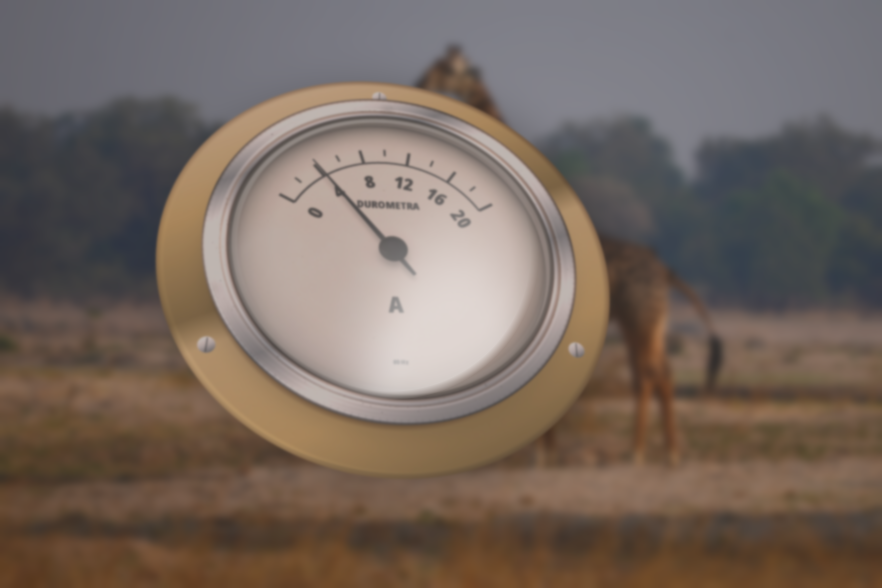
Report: 4 A
